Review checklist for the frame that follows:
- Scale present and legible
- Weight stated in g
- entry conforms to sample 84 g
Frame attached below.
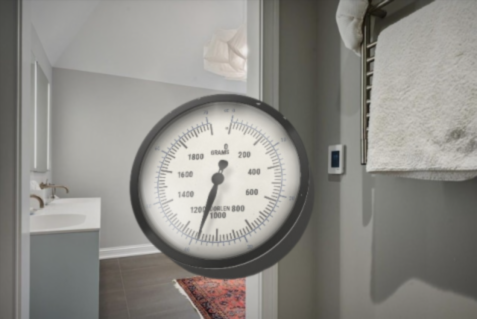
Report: 1100 g
